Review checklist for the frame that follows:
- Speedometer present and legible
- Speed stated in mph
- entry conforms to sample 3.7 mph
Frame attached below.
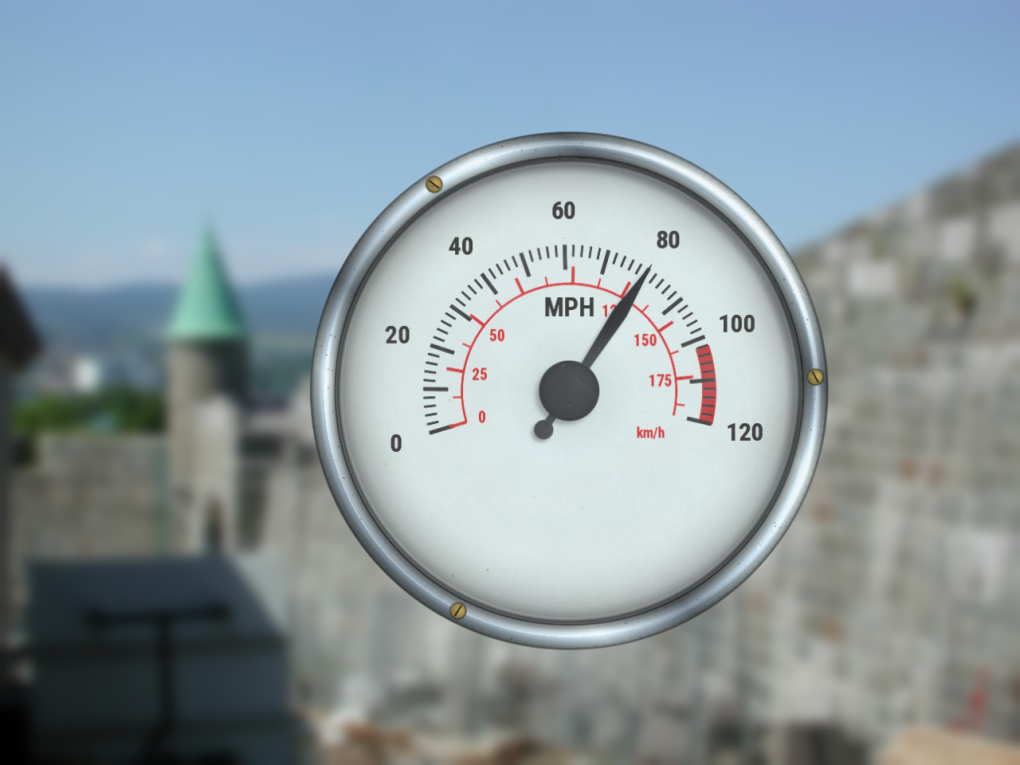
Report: 80 mph
